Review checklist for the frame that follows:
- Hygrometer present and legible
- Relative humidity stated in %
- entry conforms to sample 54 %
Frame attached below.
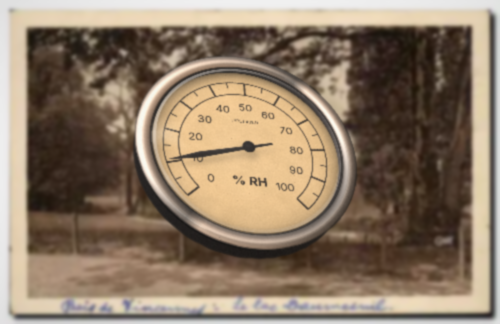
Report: 10 %
